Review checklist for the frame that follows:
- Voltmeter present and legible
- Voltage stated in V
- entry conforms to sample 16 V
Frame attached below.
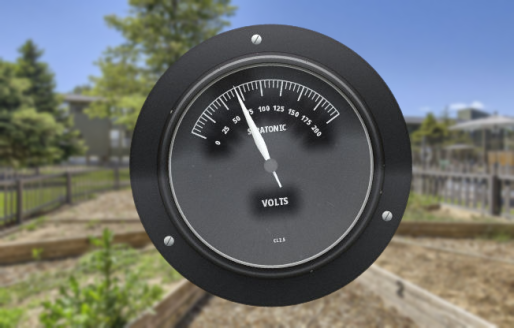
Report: 70 V
